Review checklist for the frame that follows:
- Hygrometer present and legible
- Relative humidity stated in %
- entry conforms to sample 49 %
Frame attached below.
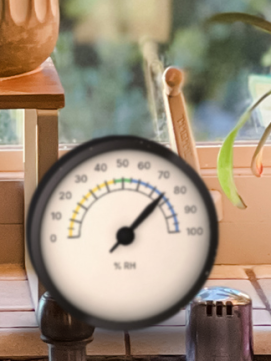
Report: 75 %
